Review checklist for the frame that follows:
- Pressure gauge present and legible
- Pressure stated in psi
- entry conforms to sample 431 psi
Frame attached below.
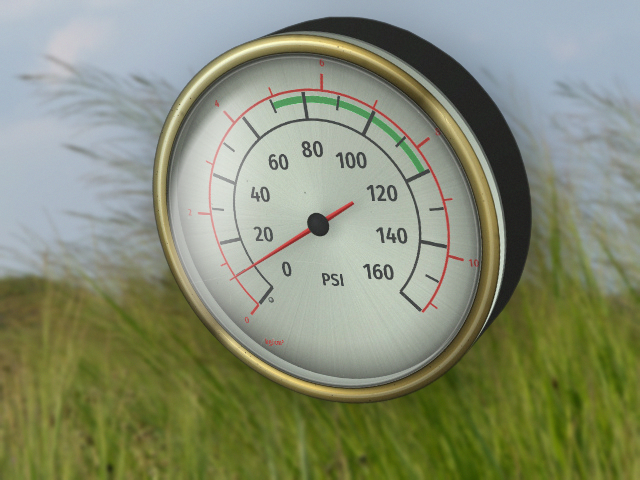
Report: 10 psi
